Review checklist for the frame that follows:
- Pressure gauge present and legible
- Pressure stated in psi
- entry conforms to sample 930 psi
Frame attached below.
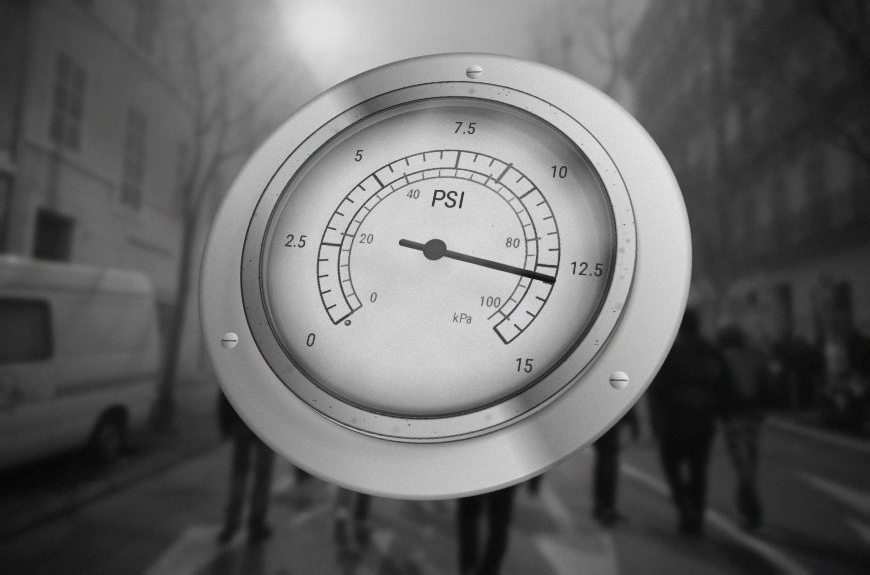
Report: 13 psi
